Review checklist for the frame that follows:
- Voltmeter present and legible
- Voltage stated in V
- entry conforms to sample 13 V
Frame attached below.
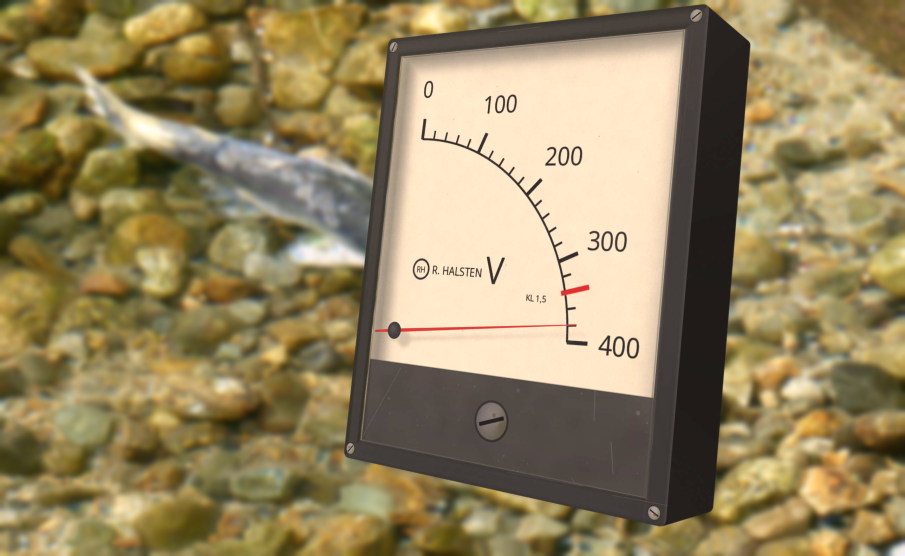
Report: 380 V
